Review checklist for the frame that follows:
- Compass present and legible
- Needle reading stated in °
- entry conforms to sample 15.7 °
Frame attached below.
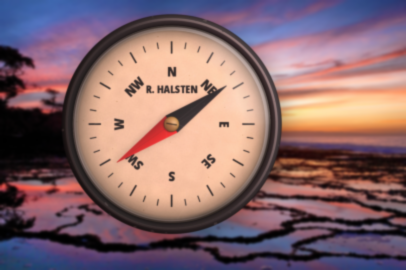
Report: 235 °
